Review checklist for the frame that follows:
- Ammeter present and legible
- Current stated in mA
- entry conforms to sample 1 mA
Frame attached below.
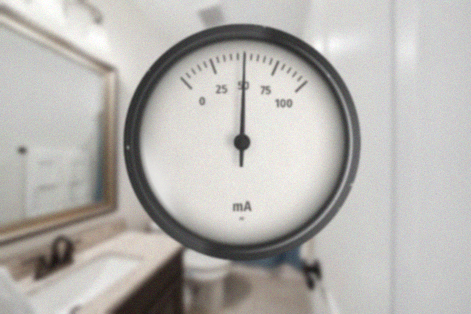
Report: 50 mA
